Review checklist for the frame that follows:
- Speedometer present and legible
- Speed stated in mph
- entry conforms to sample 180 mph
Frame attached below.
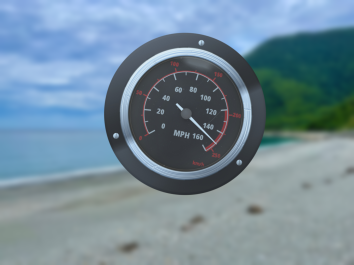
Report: 150 mph
